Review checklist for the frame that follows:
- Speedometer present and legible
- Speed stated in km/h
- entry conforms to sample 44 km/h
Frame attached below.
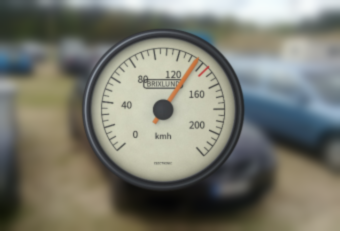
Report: 135 km/h
